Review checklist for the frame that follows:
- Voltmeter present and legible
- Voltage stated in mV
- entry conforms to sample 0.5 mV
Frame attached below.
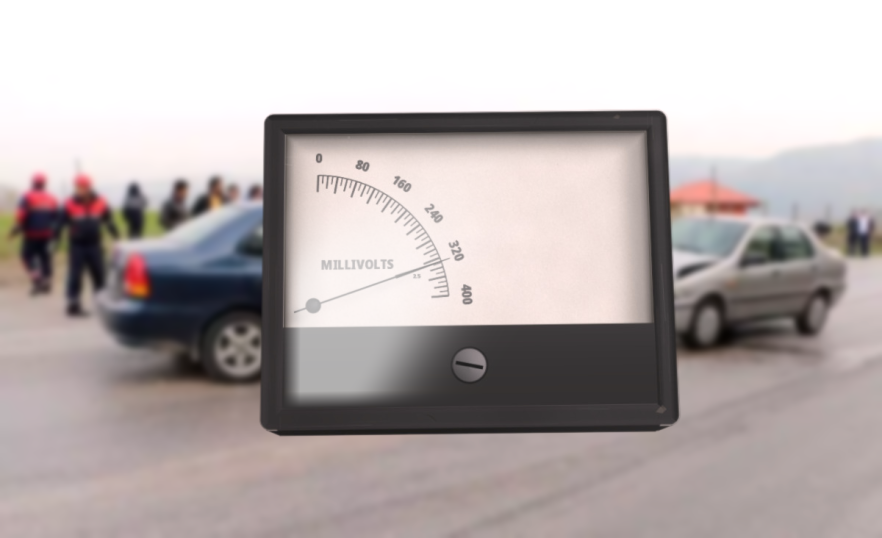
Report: 330 mV
